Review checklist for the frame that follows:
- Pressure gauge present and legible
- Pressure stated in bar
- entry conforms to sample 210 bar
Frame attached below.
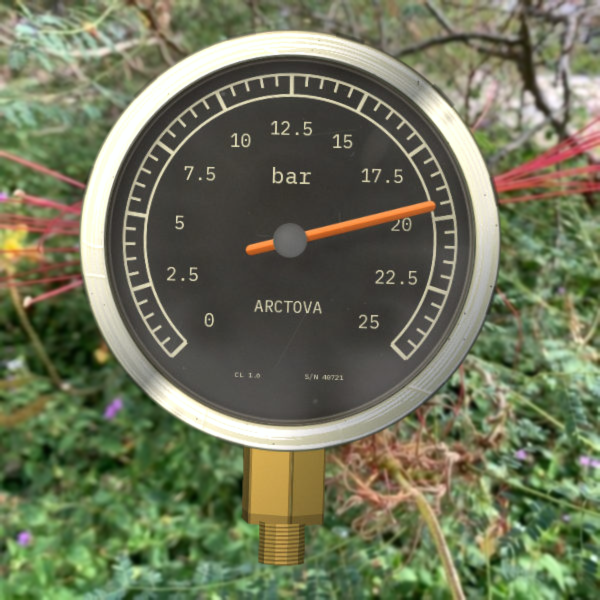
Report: 19.5 bar
